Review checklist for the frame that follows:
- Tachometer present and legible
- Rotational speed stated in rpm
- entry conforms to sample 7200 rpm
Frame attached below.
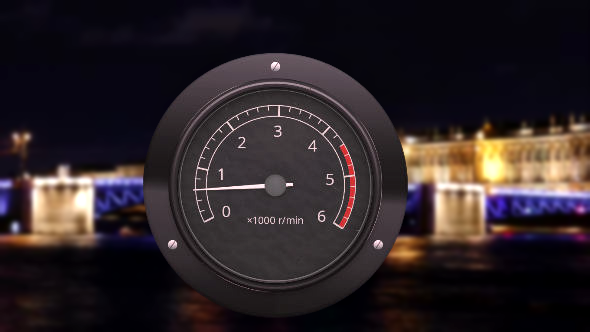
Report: 600 rpm
